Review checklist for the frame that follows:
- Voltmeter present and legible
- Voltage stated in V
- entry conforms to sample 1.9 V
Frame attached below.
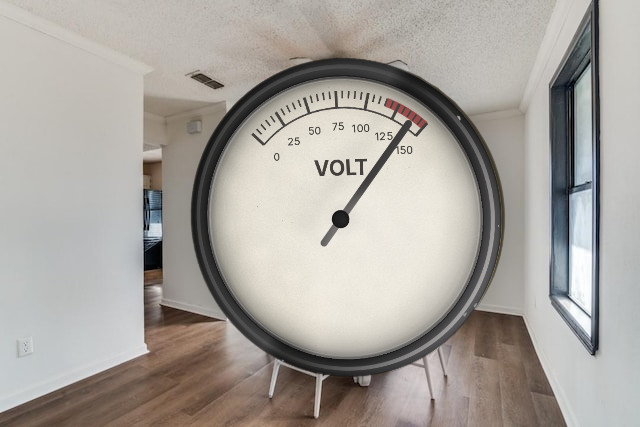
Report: 140 V
